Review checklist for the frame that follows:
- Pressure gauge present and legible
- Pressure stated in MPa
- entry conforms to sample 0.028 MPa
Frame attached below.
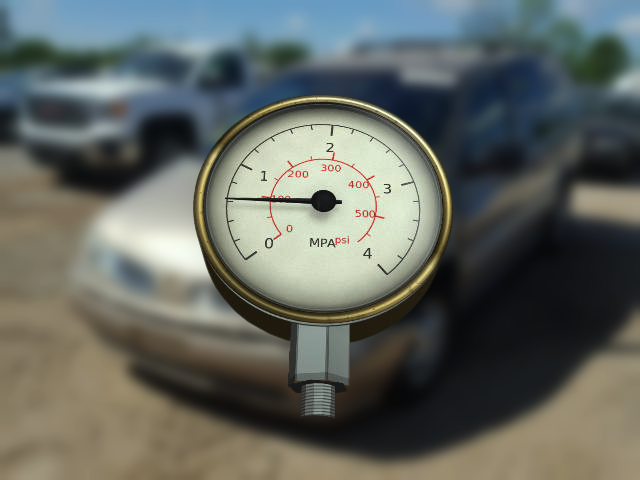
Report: 0.6 MPa
